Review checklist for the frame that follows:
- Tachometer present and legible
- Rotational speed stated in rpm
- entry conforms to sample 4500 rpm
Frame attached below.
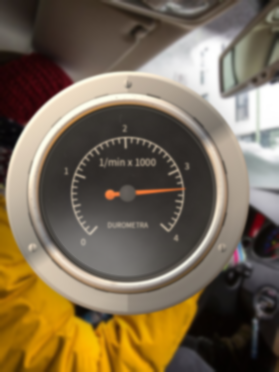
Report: 3300 rpm
